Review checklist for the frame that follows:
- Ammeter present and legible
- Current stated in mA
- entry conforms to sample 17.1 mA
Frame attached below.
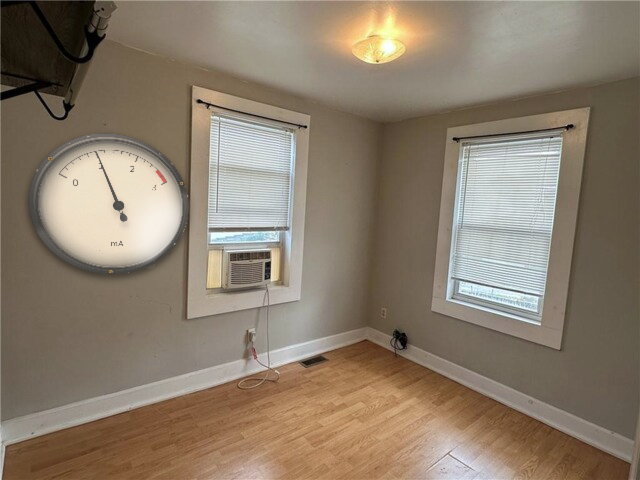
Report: 1 mA
